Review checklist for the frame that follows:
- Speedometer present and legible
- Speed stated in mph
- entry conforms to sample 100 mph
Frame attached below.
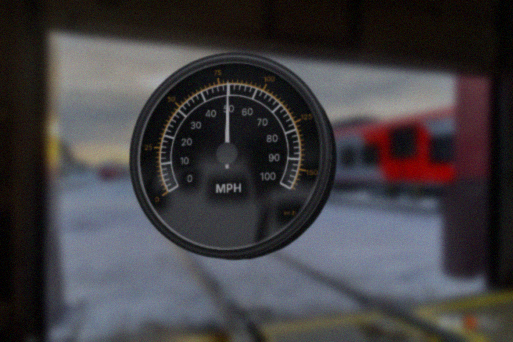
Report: 50 mph
